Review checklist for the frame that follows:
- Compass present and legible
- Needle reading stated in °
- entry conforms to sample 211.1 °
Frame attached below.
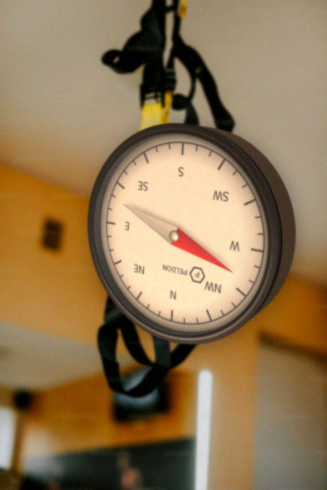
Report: 290 °
